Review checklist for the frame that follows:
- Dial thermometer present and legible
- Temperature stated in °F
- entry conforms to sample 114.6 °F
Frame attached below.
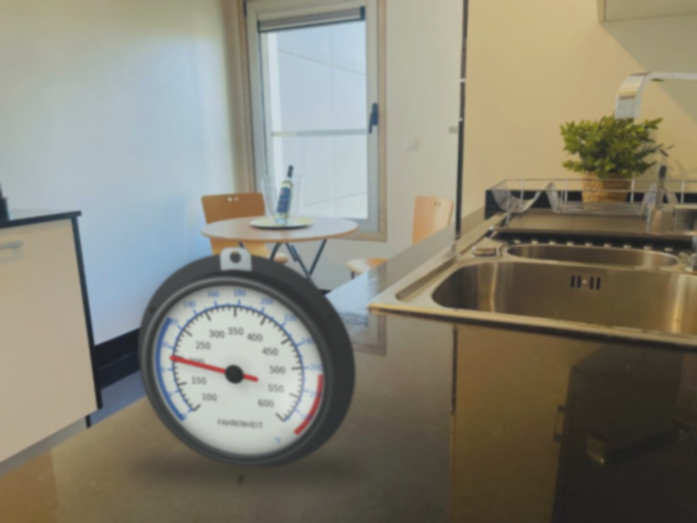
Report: 200 °F
